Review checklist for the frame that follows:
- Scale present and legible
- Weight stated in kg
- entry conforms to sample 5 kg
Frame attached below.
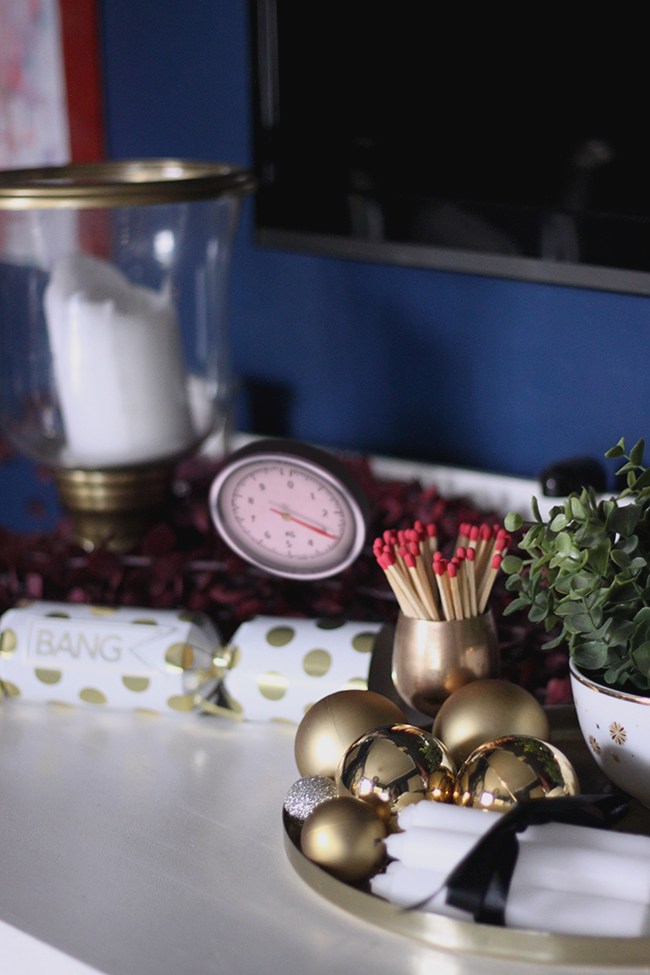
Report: 3 kg
